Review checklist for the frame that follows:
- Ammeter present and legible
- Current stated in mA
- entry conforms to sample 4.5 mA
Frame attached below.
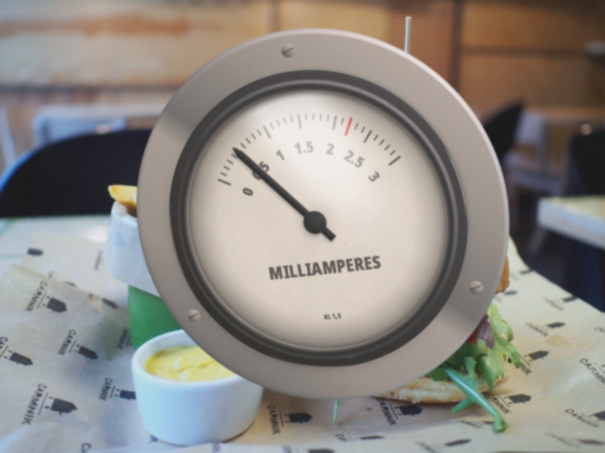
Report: 0.5 mA
